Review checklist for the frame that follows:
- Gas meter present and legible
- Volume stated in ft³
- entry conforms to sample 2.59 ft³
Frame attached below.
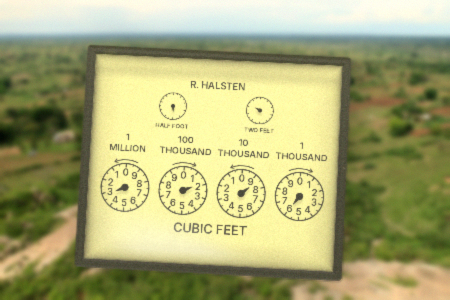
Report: 318600 ft³
